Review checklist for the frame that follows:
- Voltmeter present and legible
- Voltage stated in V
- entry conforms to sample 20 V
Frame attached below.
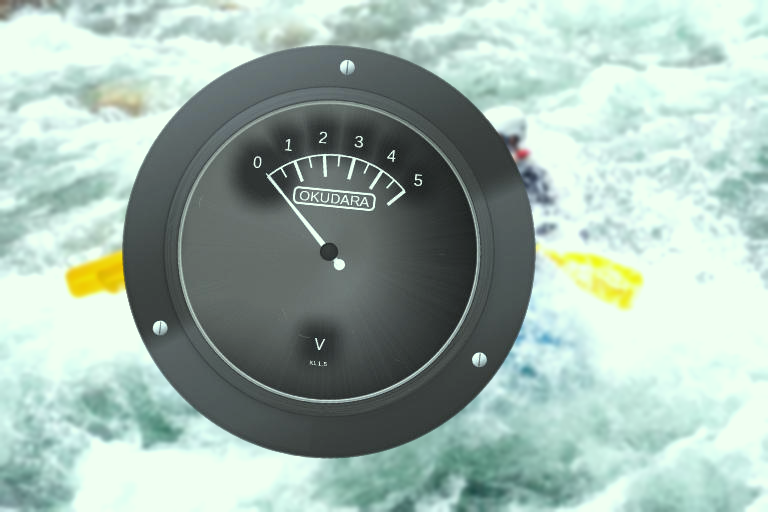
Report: 0 V
